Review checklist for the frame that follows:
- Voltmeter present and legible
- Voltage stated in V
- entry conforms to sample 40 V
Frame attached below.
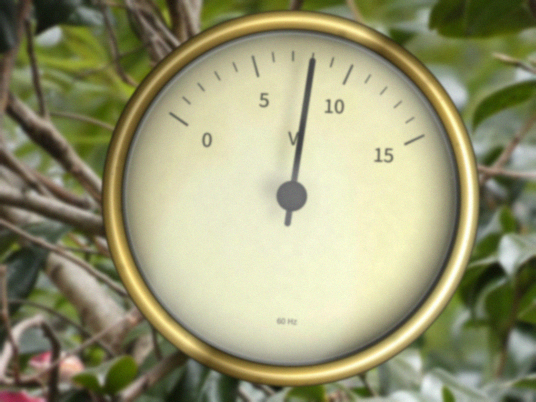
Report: 8 V
